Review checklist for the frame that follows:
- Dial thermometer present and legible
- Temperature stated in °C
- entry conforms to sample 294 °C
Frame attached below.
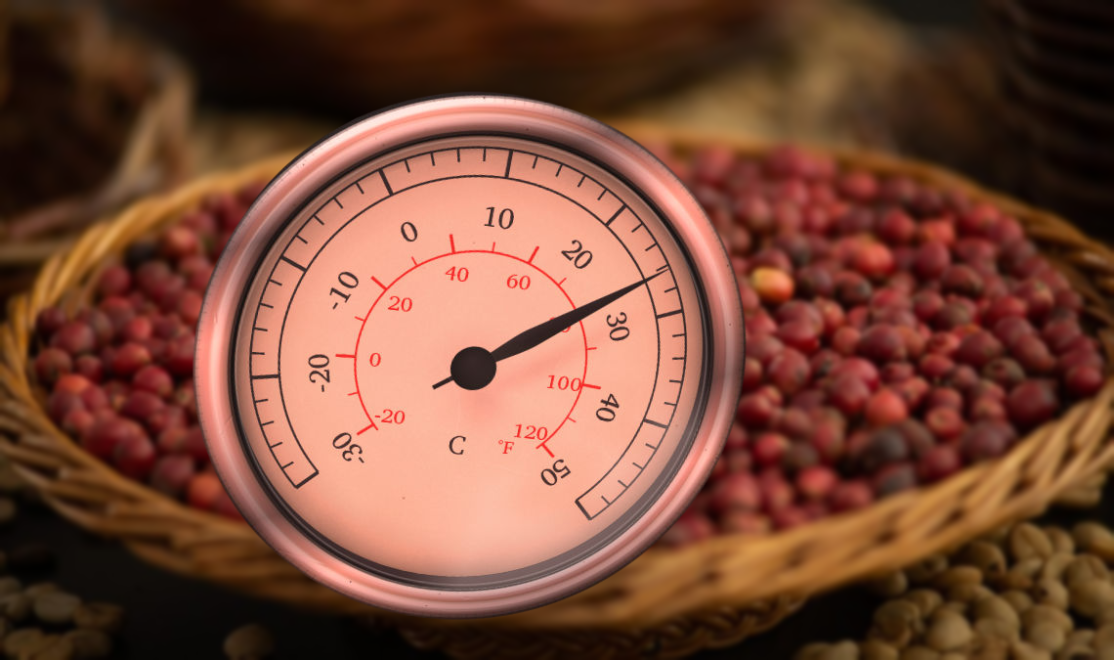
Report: 26 °C
